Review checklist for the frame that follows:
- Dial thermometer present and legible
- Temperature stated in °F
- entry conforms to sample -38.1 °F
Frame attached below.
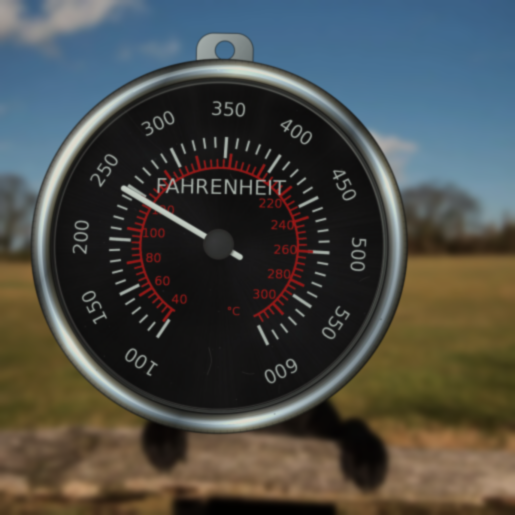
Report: 245 °F
